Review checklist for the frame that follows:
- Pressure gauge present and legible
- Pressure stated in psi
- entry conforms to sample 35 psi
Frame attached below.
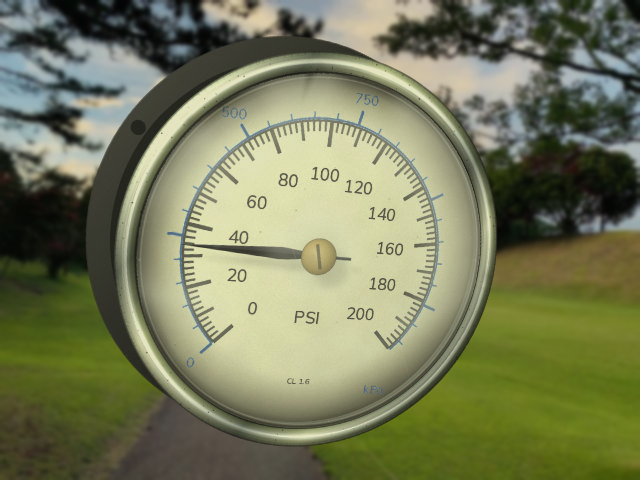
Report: 34 psi
